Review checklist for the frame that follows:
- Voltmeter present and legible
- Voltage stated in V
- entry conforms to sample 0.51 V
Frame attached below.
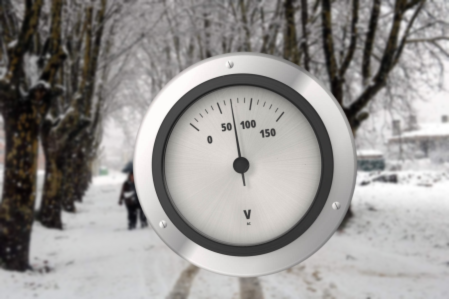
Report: 70 V
